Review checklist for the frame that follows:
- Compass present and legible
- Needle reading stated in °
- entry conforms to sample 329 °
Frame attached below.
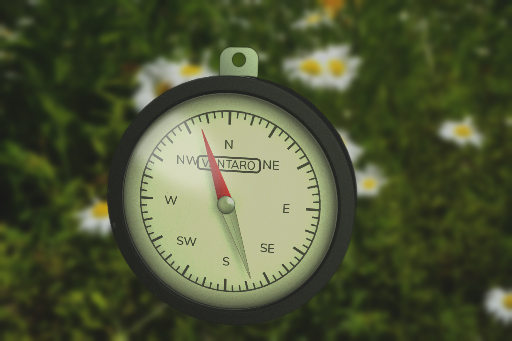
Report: 340 °
